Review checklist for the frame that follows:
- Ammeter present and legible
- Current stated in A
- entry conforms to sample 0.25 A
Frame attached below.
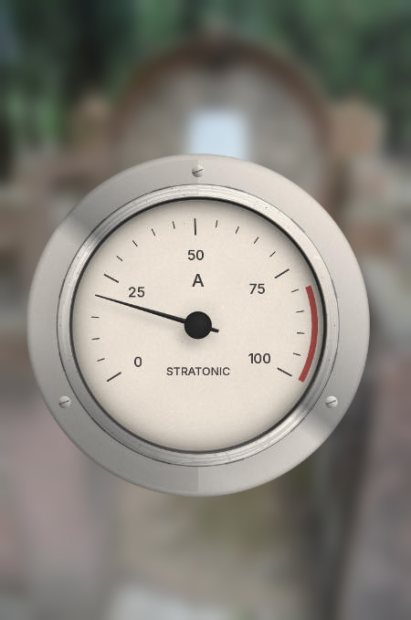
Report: 20 A
